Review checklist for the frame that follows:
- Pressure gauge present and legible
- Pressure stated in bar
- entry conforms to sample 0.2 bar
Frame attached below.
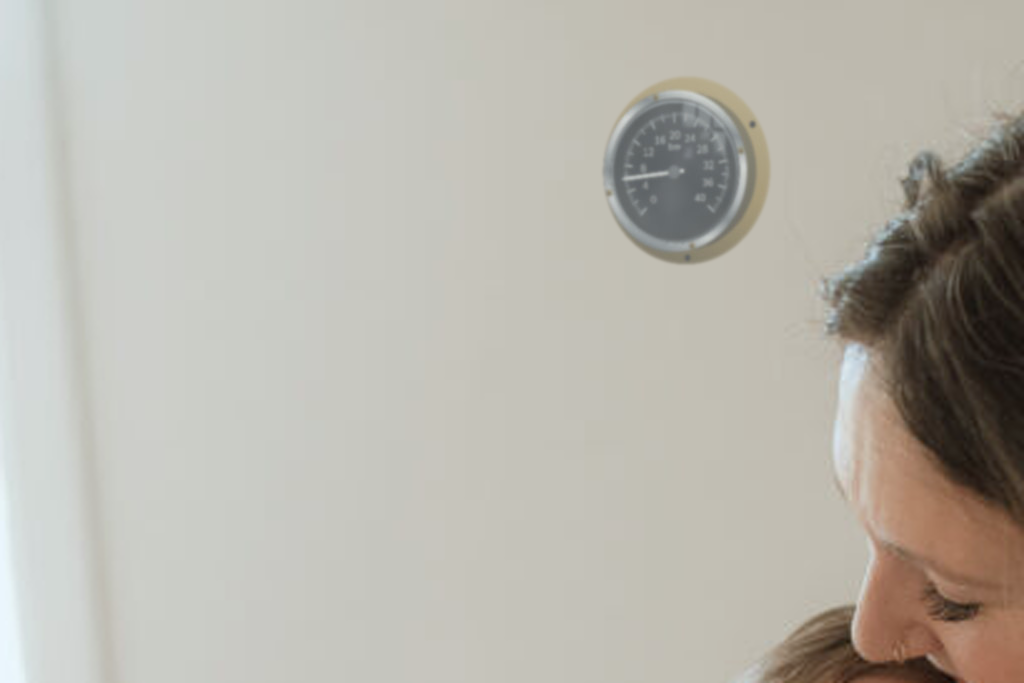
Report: 6 bar
